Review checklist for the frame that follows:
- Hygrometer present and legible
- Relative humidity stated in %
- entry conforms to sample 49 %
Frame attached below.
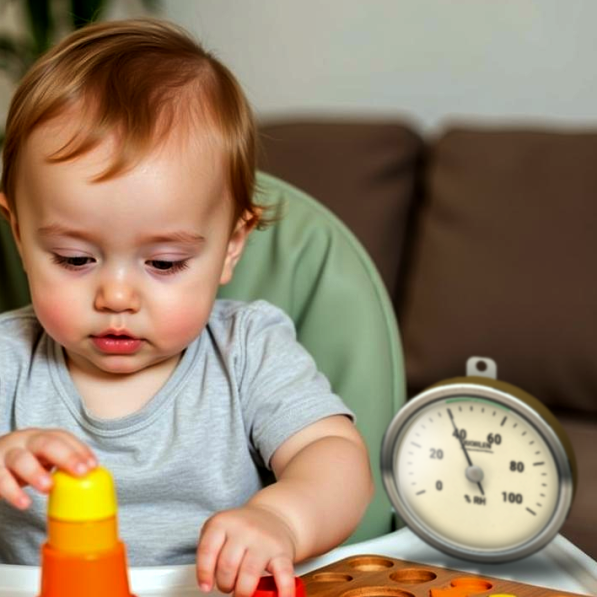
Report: 40 %
